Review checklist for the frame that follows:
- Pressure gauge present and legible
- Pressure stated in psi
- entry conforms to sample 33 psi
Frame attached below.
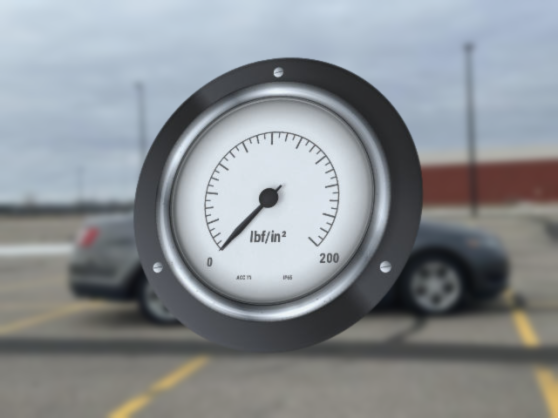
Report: 0 psi
